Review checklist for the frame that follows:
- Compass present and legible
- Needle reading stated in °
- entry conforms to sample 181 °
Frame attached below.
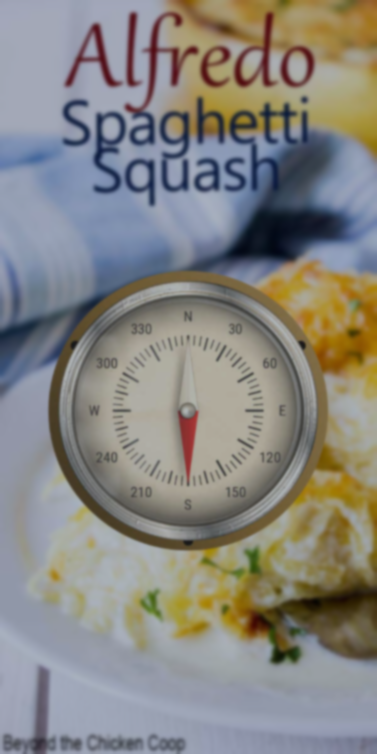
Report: 180 °
